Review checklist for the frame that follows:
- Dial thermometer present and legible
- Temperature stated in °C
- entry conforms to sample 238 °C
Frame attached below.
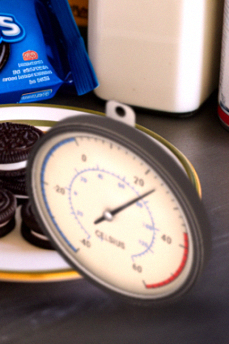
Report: 24 °C
